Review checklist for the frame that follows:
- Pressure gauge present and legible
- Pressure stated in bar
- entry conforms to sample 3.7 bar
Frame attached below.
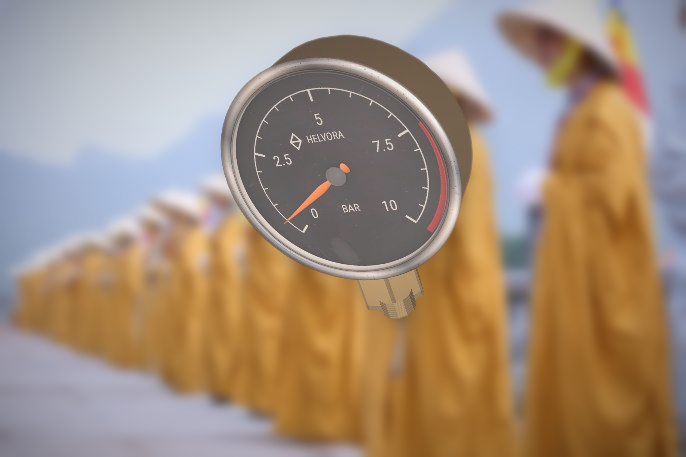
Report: 0.5 bar
